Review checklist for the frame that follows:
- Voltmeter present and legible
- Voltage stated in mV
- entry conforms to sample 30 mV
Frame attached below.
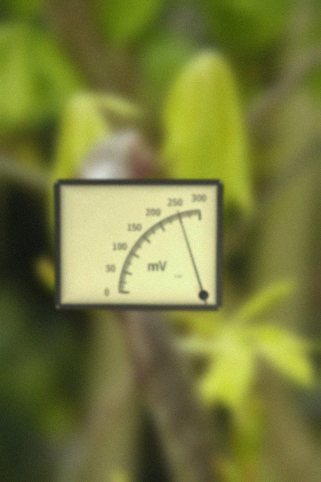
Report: 250 mV
